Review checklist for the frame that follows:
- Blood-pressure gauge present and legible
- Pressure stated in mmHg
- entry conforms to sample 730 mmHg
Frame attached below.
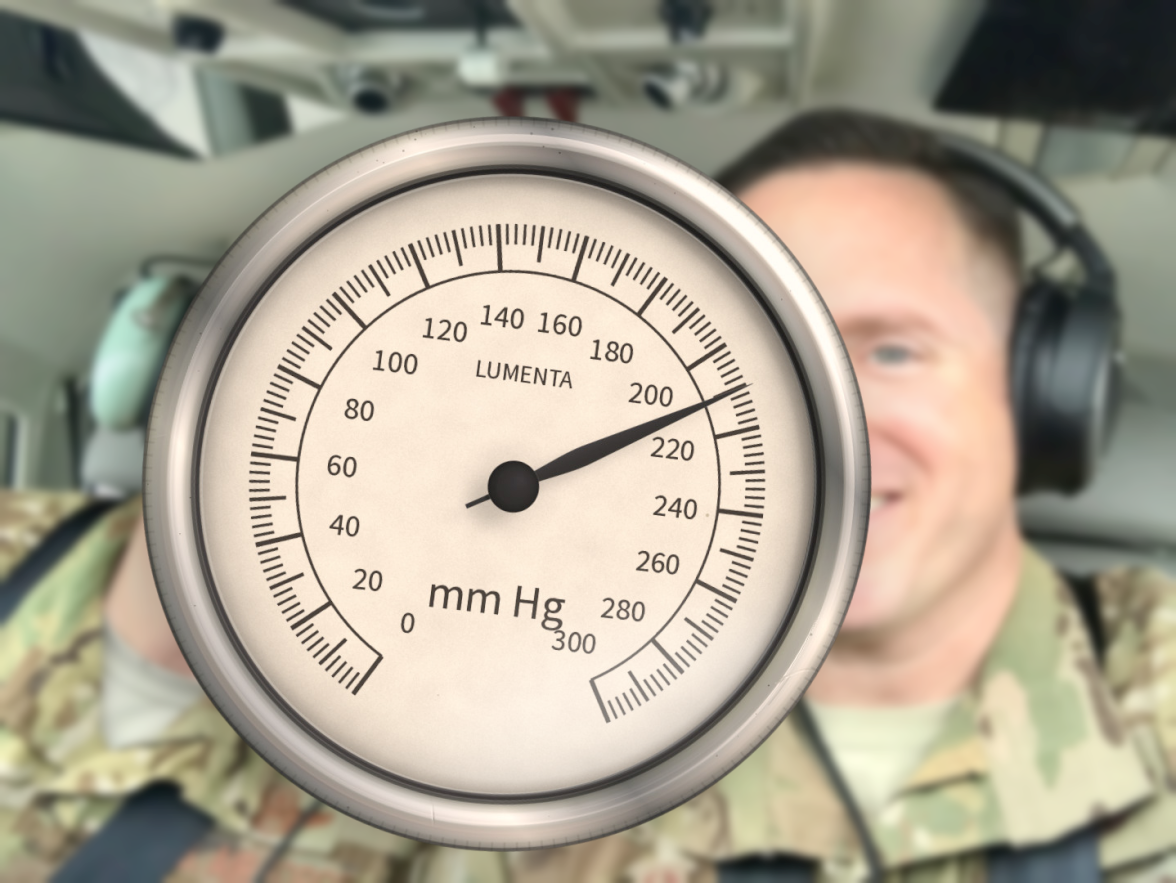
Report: 210 mmHg
